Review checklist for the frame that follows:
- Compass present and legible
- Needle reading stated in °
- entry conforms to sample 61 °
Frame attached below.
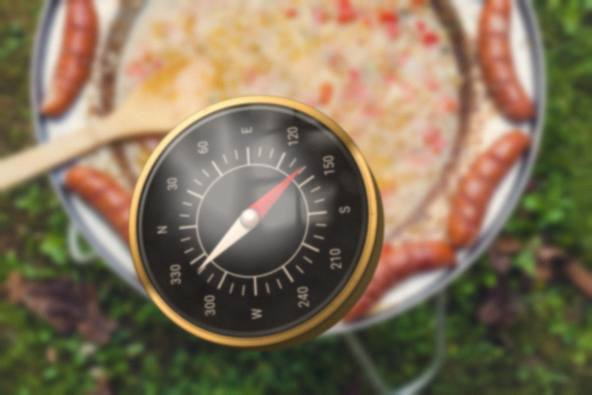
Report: 140 °
